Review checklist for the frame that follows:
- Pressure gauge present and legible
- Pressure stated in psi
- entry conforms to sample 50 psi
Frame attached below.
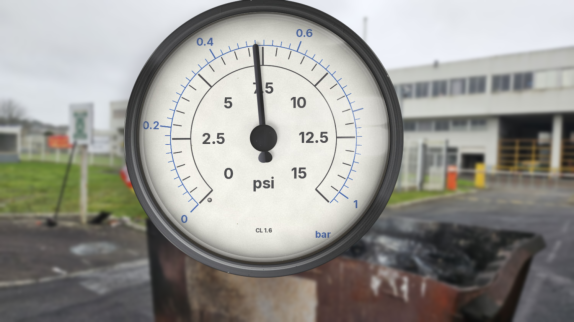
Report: 7.25 psi
